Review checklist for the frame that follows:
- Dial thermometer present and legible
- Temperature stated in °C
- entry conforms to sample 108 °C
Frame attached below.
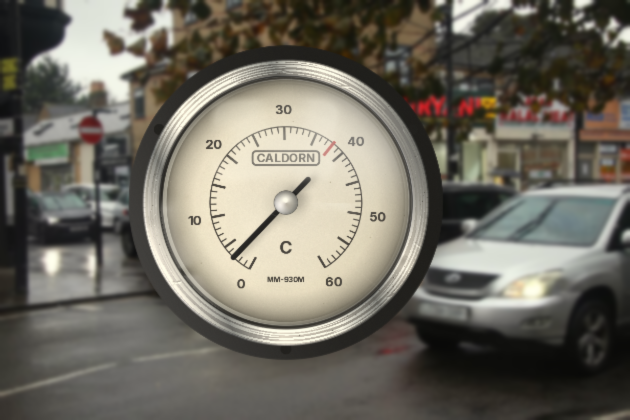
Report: 3 °C
